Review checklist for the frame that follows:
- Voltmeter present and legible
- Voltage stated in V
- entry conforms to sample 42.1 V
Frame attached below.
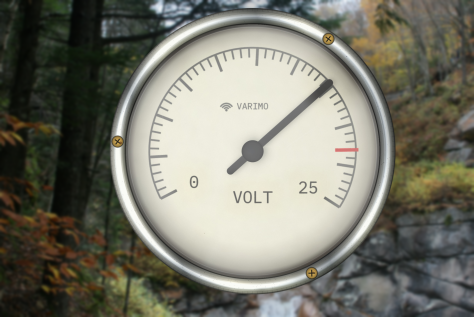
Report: 17.25 V
